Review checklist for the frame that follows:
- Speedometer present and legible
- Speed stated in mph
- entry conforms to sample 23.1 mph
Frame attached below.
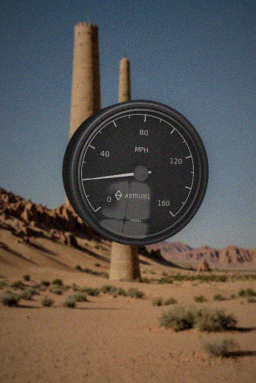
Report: 20 mph
